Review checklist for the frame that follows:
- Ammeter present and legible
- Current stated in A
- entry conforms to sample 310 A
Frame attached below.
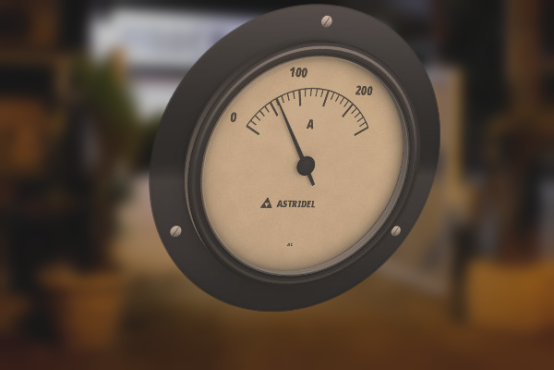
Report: 60 A
